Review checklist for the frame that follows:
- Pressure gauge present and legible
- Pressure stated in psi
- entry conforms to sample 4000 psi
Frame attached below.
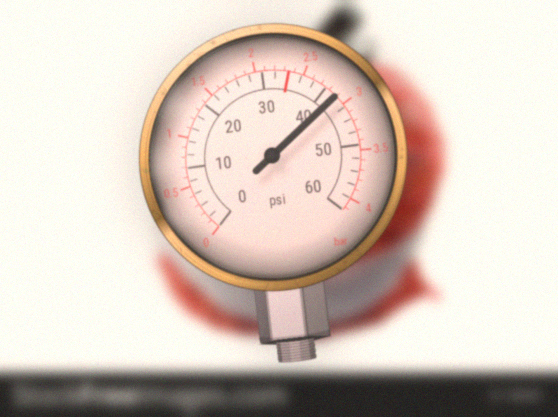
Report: 42 psi
